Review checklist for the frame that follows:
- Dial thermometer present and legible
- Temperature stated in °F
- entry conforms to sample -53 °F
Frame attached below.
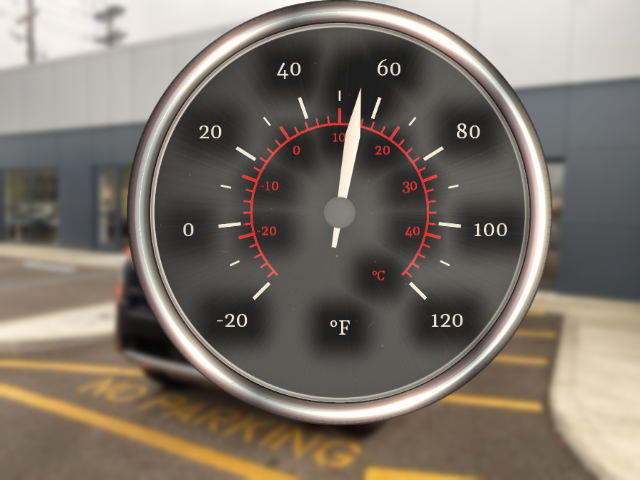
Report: 55 °F
